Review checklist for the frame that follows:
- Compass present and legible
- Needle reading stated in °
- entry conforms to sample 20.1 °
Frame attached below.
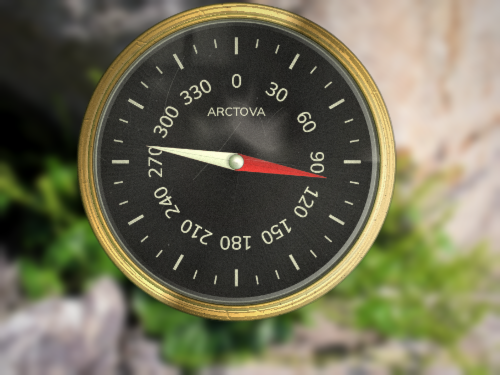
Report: 100 °
